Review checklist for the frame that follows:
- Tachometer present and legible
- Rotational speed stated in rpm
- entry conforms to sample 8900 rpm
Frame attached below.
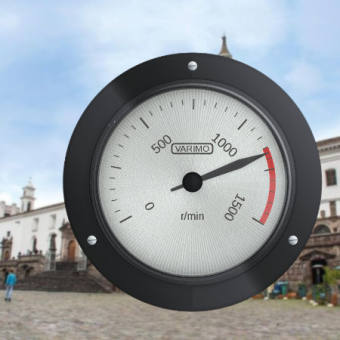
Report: 1175 rpm
